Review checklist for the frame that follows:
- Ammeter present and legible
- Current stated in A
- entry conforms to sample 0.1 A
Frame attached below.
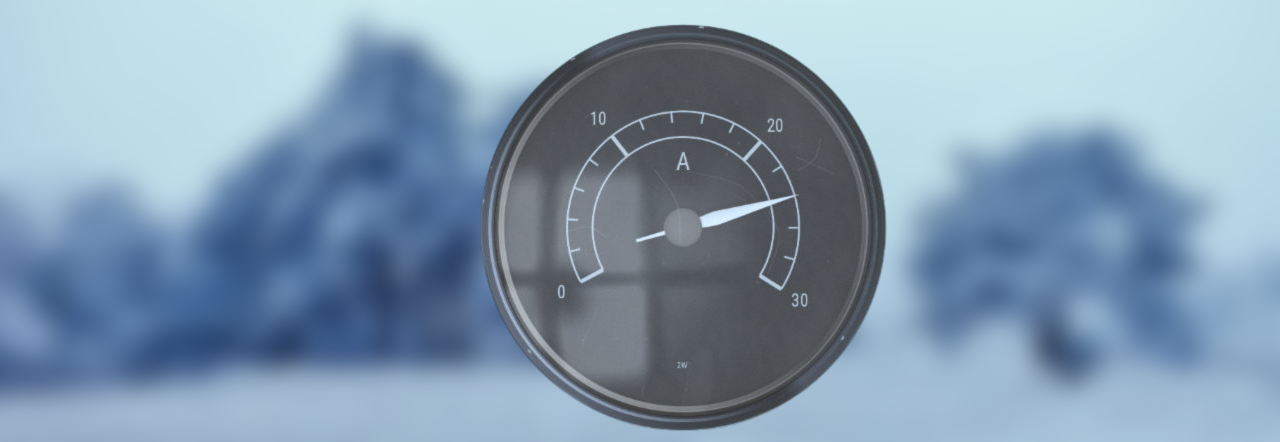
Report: 24 A
